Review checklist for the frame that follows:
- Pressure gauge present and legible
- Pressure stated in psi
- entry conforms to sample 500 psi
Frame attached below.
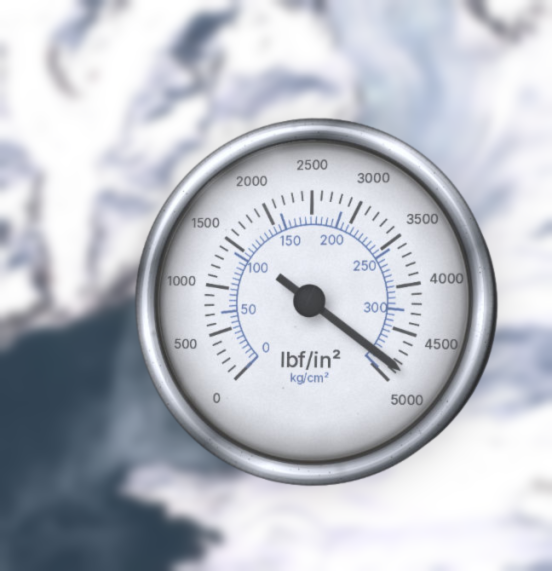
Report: 4850 psi
